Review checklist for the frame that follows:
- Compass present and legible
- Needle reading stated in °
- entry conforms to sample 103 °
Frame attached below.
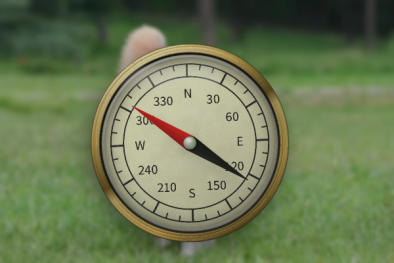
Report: 305 °
